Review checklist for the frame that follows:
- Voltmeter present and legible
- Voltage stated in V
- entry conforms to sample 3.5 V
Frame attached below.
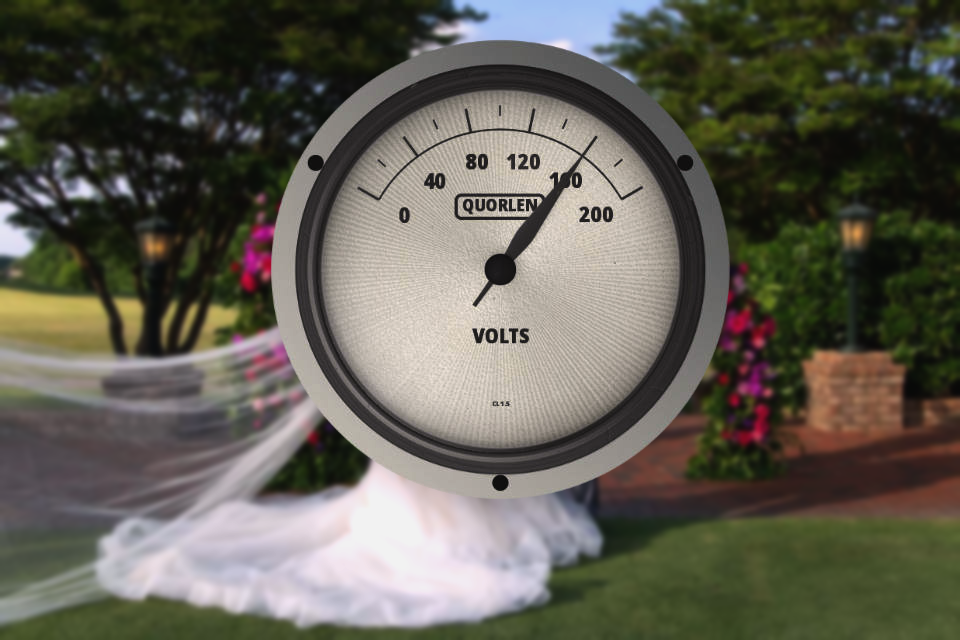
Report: 160 V
